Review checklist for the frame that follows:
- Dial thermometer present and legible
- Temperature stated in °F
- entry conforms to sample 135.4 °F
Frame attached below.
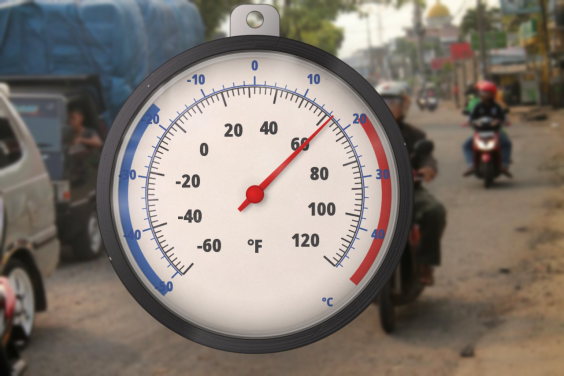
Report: 62 °F
